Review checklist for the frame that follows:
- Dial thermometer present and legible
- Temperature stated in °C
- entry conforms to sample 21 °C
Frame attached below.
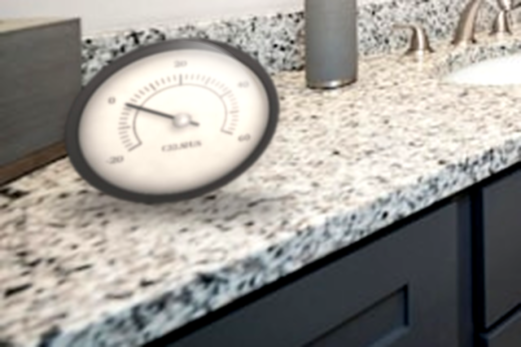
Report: 0 °C
